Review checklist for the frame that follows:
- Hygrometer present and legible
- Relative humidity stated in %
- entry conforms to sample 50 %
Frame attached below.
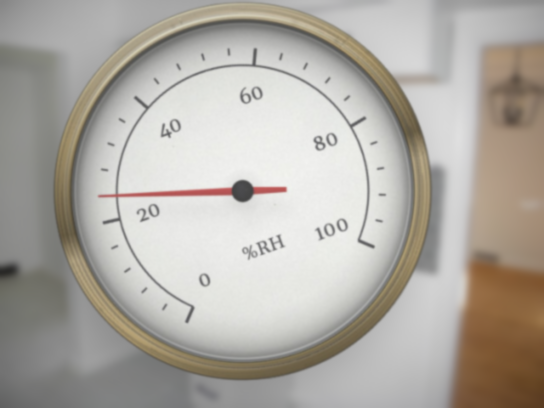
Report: 24 %
